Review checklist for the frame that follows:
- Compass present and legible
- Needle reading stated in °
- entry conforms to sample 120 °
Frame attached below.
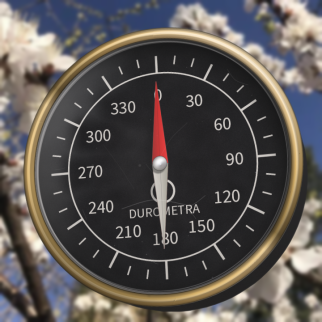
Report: 0 °
